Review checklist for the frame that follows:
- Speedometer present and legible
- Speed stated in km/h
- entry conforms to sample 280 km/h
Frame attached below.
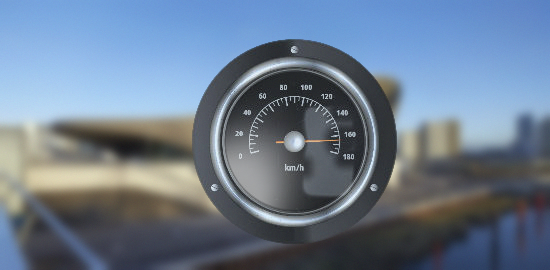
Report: 165 km/h
